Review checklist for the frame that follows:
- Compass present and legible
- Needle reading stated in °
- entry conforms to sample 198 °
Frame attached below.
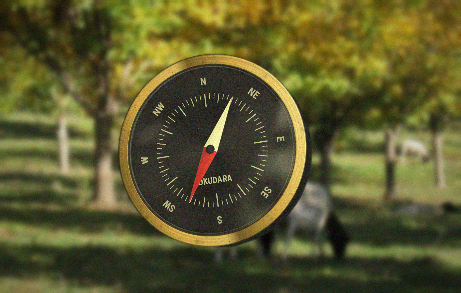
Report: 210 °
